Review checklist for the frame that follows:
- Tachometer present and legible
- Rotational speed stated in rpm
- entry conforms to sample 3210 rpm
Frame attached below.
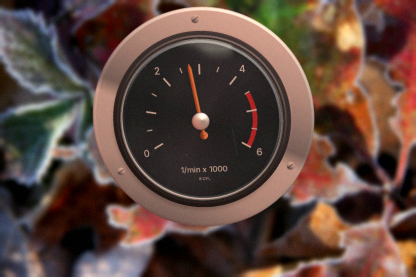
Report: 2750 rpm
